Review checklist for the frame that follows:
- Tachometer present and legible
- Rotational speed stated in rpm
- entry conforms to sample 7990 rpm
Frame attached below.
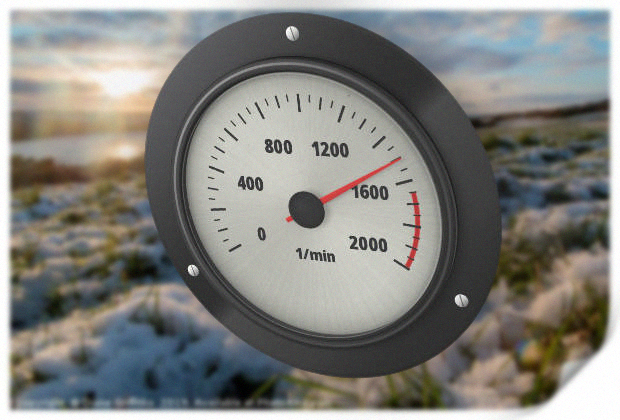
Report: 1500 rpm
